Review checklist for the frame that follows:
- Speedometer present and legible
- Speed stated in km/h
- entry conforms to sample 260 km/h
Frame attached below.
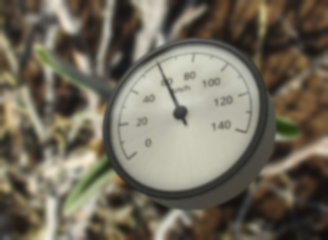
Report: 60 km/h
